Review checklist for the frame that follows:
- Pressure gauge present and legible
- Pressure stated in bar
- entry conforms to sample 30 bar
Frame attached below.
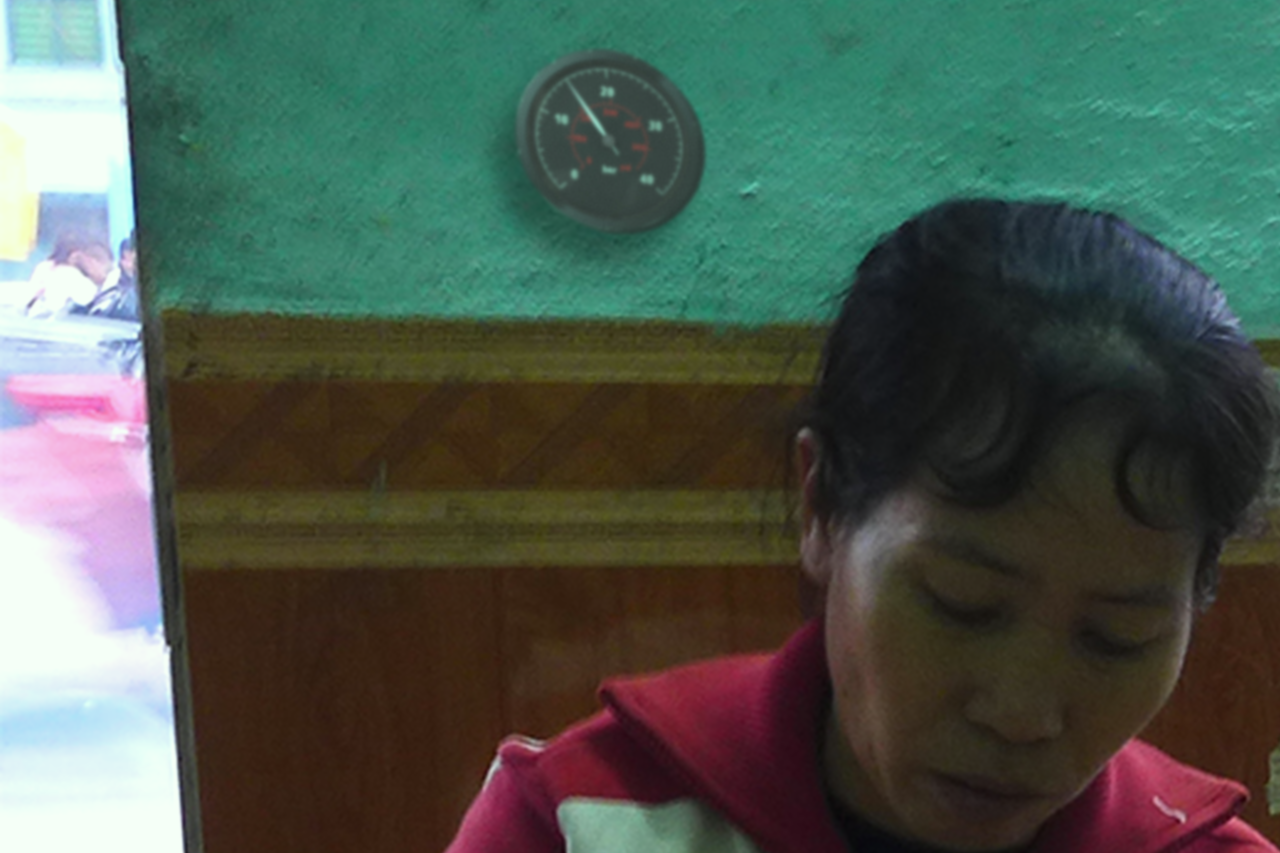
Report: 15 bar
